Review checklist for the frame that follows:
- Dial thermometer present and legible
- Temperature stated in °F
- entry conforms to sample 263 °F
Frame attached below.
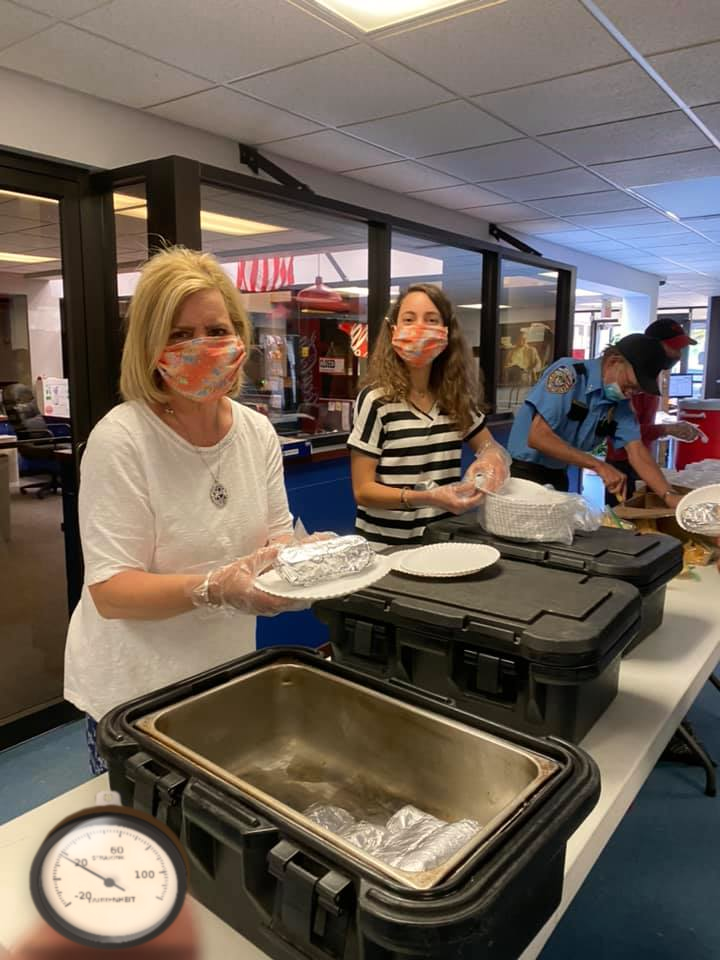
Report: 20 °F
